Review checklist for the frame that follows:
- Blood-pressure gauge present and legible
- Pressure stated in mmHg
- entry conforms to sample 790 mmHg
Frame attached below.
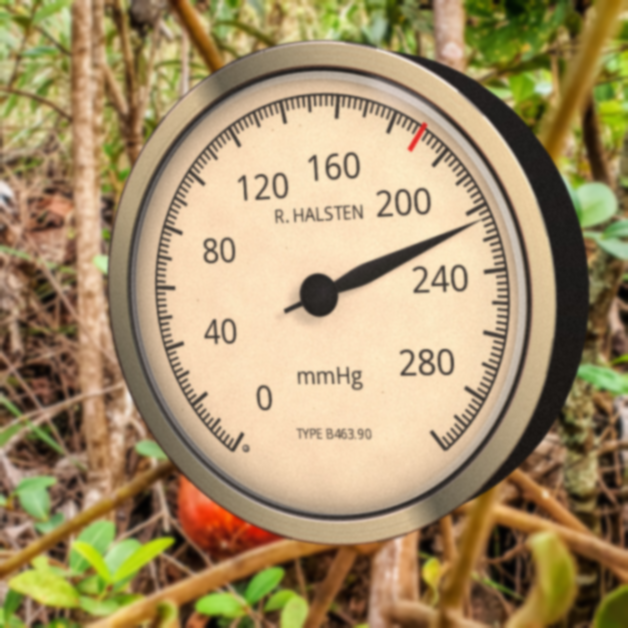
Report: 224 mmHg
